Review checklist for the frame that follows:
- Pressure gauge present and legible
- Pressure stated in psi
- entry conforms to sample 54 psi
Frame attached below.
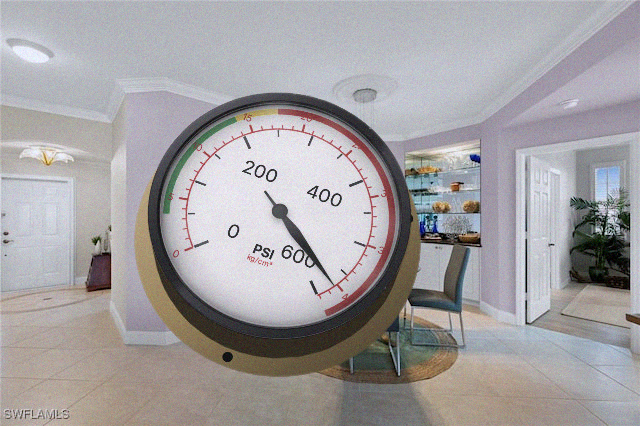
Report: 575 psi
